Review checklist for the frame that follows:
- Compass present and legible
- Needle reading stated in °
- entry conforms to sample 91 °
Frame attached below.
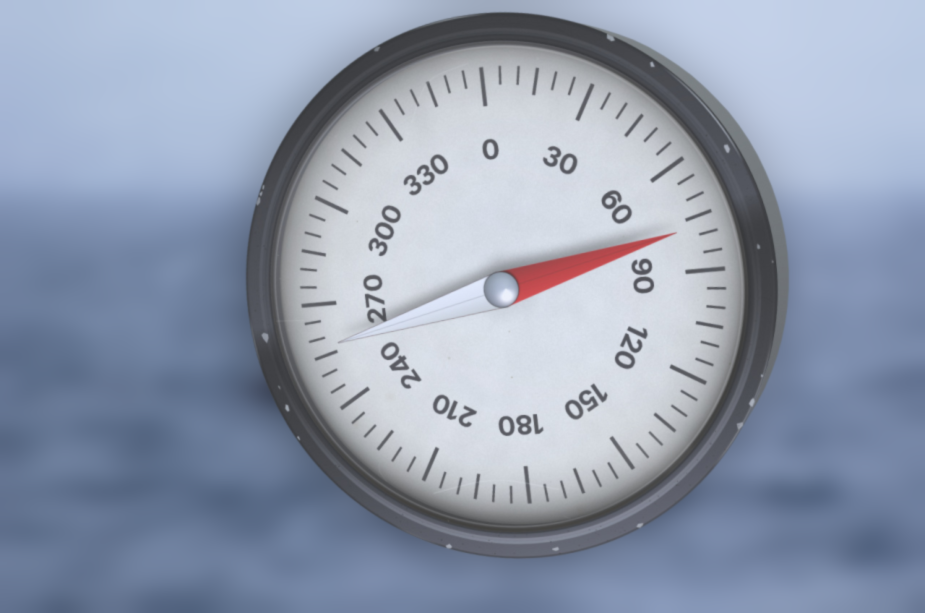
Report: 77.5 °
